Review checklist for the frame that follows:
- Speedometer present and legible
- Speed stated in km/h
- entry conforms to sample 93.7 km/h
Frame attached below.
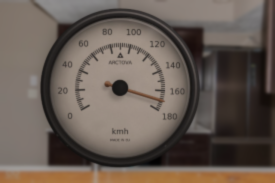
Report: 170 km/h
